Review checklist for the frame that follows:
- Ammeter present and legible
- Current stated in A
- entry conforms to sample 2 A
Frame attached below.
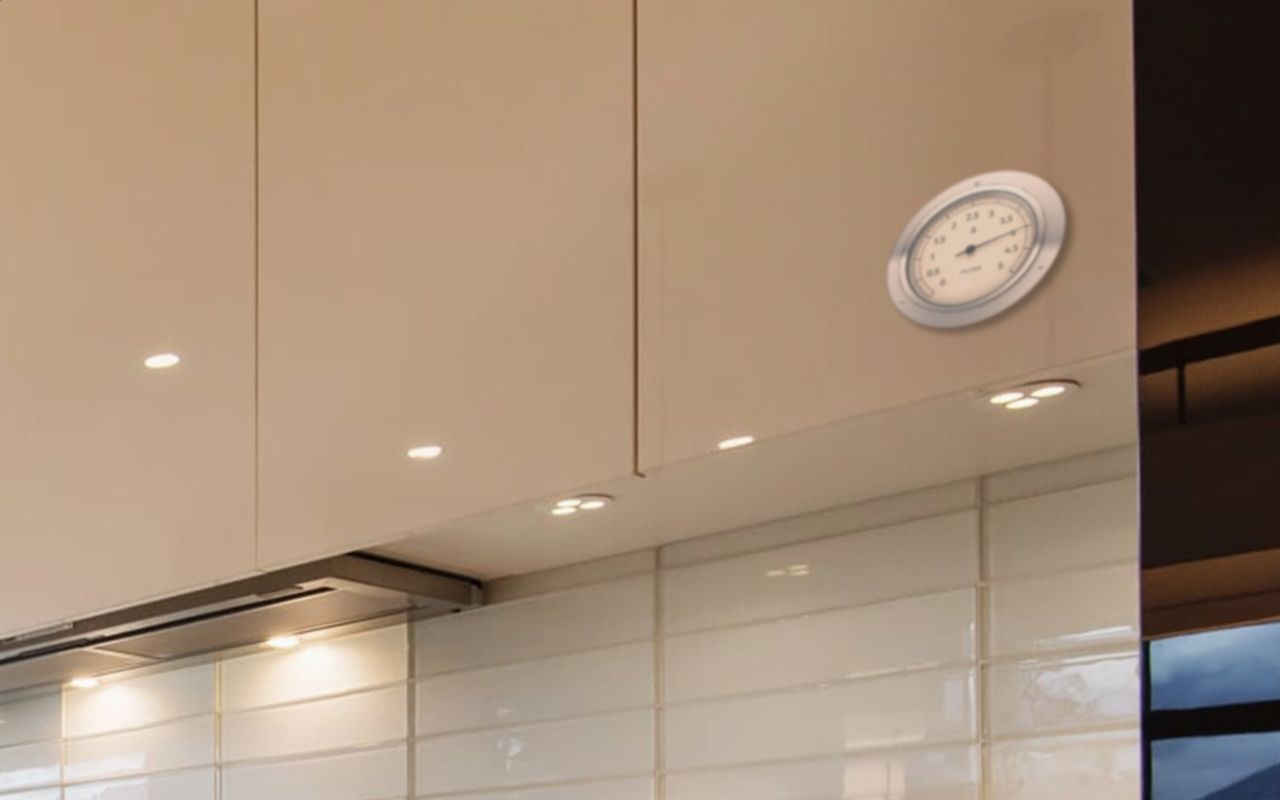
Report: 4 A
